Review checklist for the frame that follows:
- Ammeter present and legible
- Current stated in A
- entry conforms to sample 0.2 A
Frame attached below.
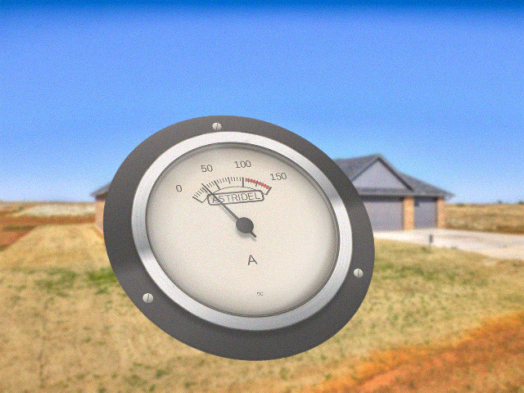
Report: 25 A
